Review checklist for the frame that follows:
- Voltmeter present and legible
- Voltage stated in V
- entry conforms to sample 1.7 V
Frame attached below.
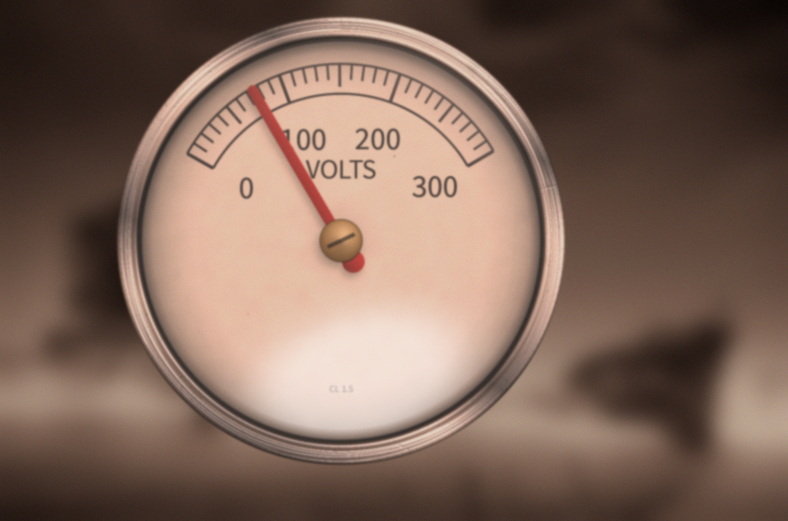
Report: 75 V
